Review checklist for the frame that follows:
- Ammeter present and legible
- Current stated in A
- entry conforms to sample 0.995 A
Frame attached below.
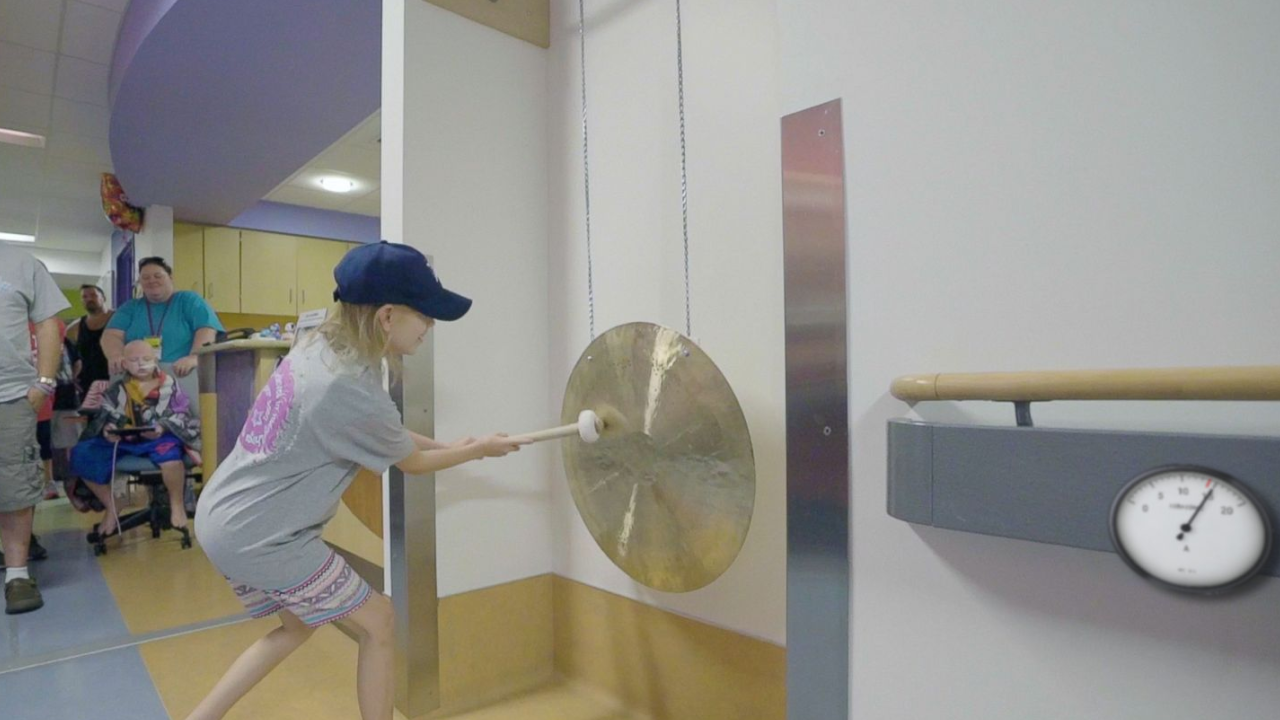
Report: 15 A
